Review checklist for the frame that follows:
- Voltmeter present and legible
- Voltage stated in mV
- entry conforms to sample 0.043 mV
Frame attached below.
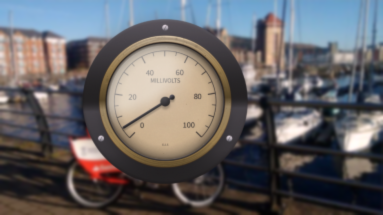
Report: 5 mV
